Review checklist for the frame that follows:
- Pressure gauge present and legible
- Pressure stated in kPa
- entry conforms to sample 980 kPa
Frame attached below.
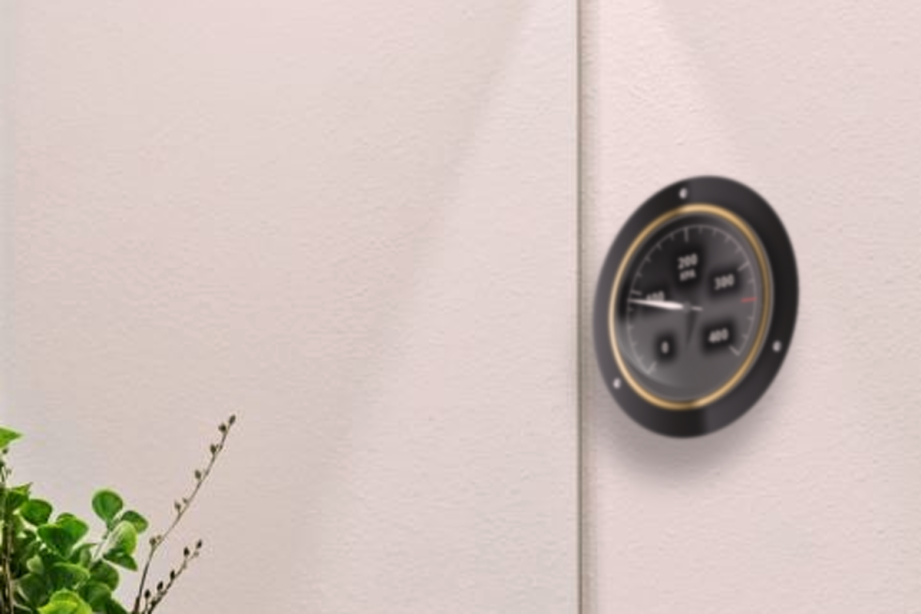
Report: 90 kPa
